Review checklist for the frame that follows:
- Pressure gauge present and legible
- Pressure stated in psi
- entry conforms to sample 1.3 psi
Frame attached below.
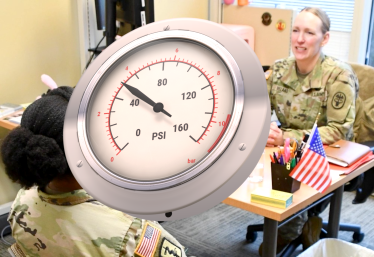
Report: 50 psi
